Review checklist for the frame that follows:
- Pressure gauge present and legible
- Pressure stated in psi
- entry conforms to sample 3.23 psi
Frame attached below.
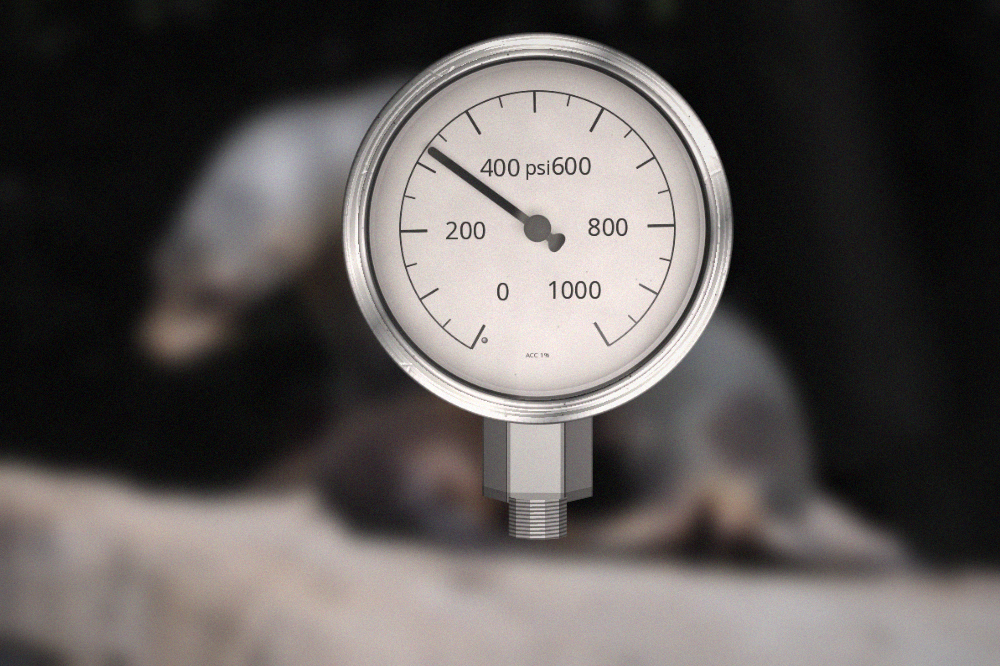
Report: 325 psi
